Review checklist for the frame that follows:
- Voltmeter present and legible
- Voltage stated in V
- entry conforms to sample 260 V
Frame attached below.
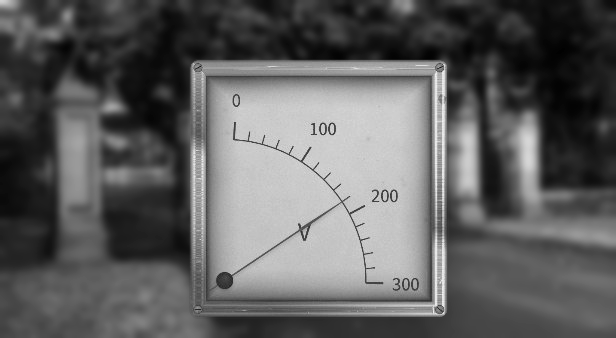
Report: 180 V
